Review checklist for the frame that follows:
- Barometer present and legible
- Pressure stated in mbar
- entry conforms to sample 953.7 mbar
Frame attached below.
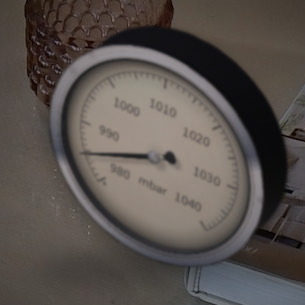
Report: 985 mbar
